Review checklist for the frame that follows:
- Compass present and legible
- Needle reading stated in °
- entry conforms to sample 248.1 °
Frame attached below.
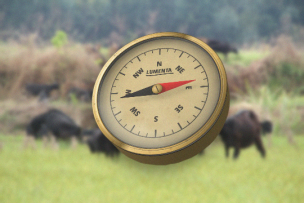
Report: 80 °
